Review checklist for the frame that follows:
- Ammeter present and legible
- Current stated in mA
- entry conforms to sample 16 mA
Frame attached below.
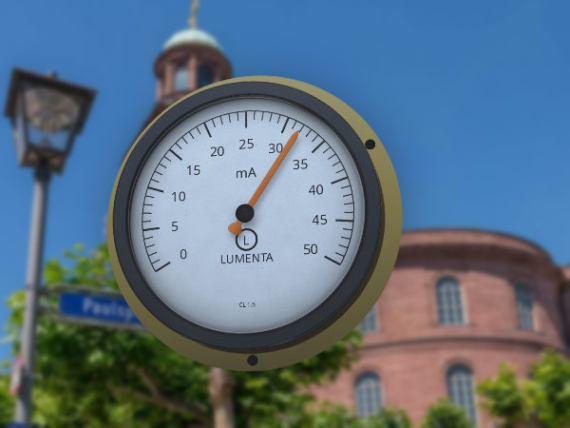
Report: 32 mA
